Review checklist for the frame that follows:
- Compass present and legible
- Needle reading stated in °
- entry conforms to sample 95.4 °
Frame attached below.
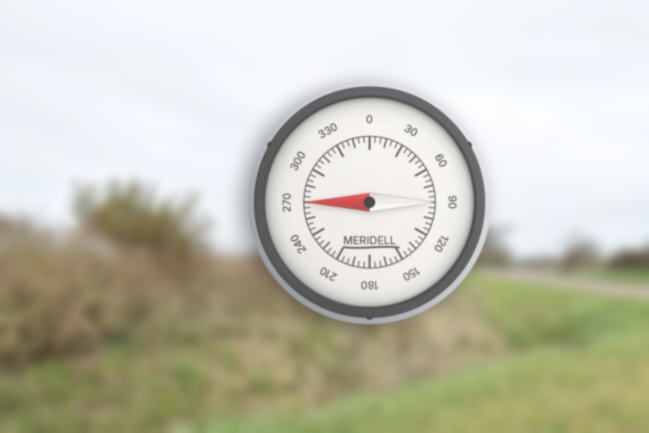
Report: 270 °
